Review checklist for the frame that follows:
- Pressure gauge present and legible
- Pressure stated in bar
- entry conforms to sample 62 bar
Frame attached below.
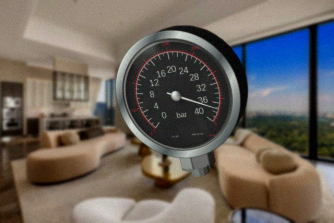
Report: 37 bar
